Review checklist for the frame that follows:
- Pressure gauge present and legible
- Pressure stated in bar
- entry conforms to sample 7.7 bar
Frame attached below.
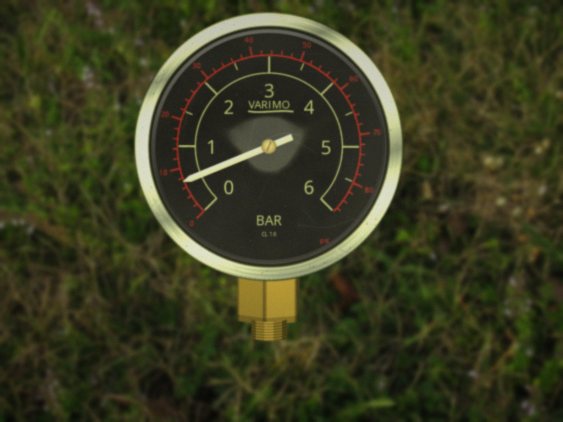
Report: 0.5 bar
